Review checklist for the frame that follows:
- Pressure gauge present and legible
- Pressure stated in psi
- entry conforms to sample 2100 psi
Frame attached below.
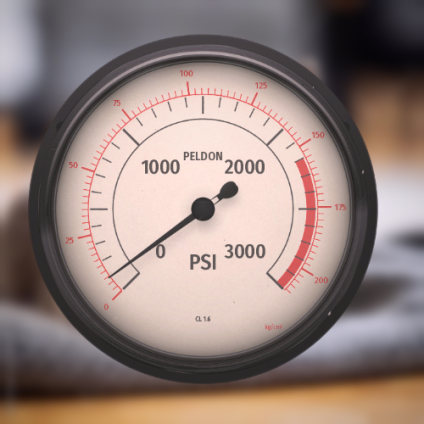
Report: 100 psi
